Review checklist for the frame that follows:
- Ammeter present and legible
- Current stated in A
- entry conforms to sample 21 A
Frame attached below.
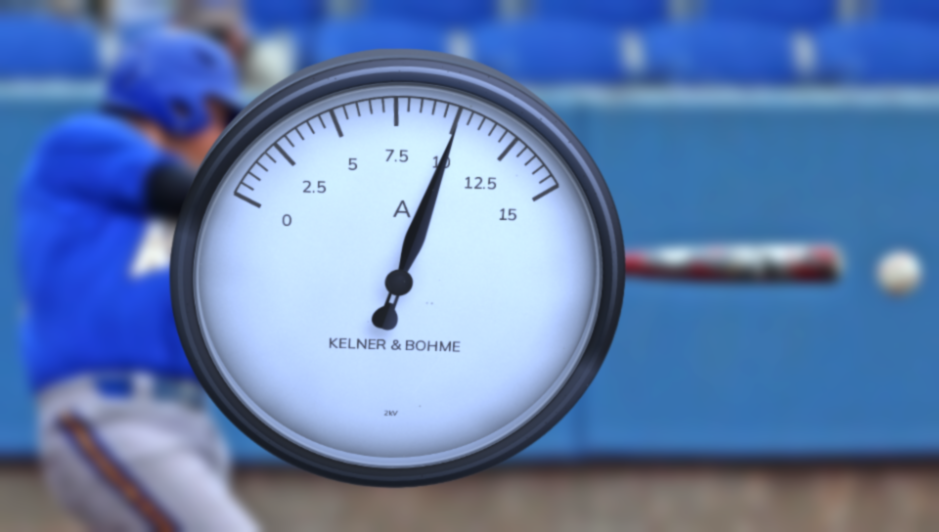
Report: 10 A
